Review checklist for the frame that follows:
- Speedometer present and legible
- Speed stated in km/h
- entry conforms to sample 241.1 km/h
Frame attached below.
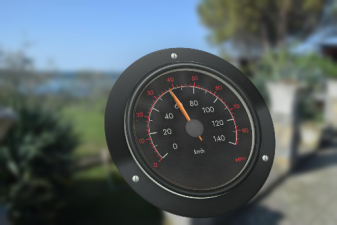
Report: 60 km/h
